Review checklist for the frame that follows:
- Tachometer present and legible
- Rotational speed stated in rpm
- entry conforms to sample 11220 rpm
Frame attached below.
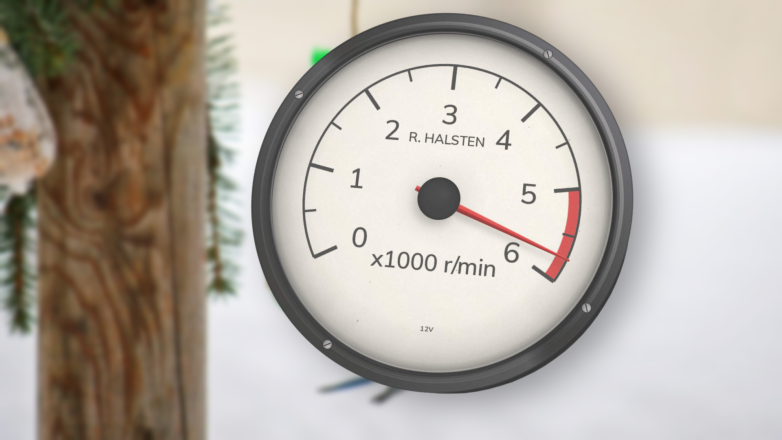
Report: 5750 rpm
